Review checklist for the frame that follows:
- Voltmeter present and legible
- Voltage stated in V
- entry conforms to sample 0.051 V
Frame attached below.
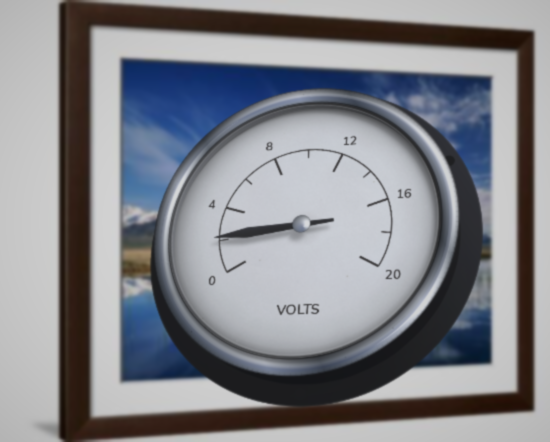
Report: 2 V
